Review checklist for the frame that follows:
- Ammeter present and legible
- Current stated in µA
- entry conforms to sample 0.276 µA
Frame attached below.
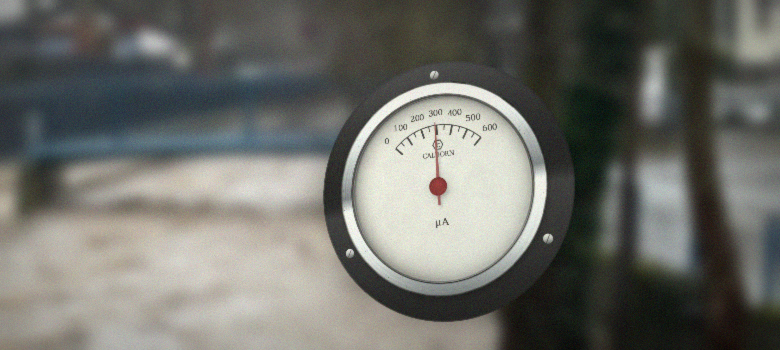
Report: 300 µA
